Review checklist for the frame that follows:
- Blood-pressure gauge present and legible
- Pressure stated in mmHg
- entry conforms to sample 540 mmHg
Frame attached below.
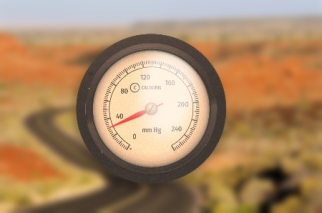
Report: 30 mmHg
